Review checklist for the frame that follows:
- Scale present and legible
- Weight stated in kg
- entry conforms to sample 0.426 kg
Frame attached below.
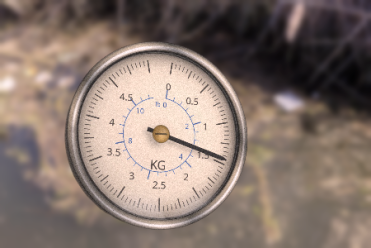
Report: 1.45 kg
